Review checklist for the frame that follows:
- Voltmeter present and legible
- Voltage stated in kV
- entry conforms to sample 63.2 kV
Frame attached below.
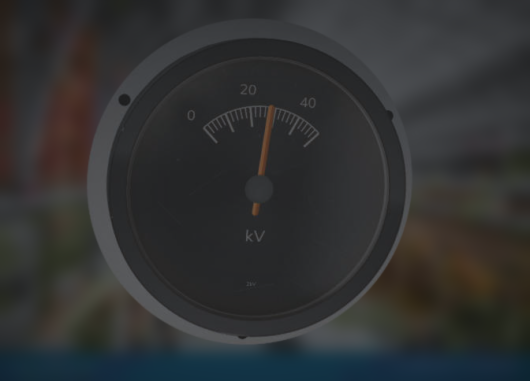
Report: 28 kV
